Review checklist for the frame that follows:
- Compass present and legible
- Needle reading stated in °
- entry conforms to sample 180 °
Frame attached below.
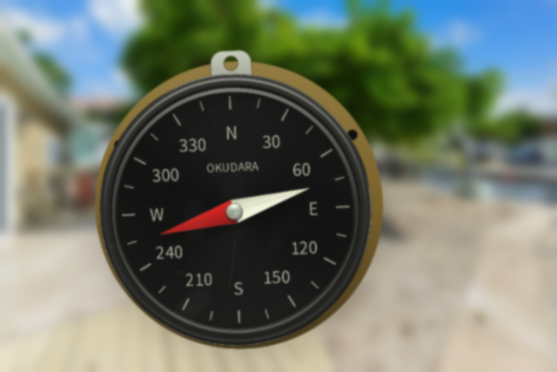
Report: 255 °
